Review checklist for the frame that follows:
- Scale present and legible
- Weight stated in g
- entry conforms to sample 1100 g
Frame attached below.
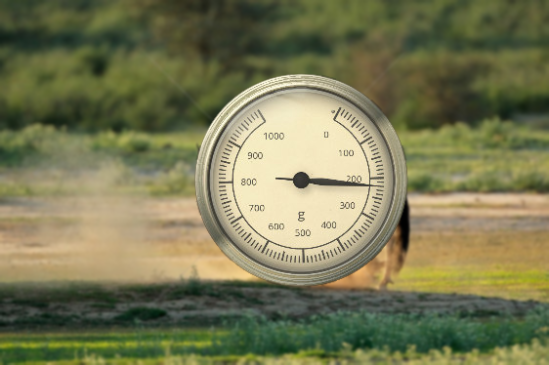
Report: 220 g
